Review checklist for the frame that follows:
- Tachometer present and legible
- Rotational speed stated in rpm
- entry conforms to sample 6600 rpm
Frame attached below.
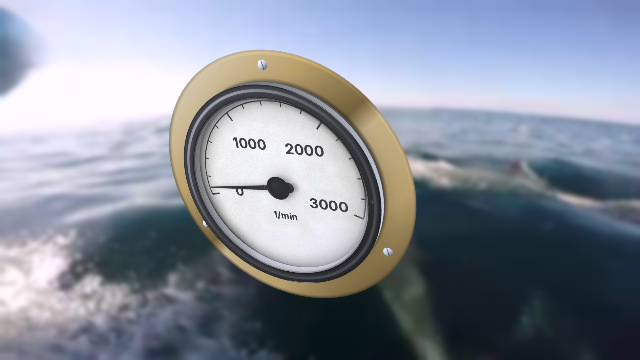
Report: 100 rpm
